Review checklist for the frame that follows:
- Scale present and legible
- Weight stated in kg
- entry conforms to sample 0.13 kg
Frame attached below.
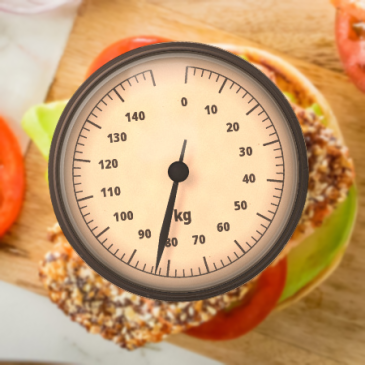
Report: 83 kg
